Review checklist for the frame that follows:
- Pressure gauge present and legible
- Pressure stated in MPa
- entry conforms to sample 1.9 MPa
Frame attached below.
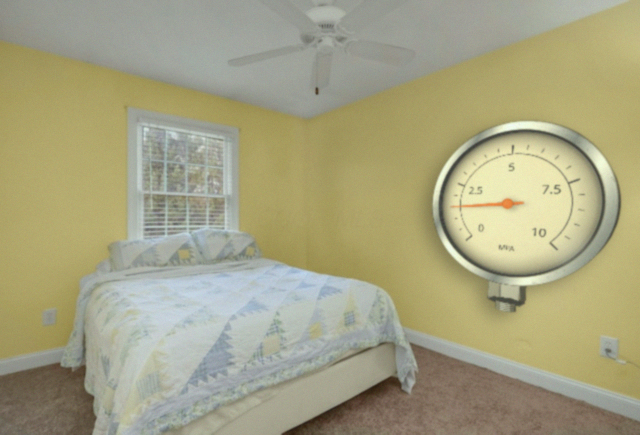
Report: 1.5 MPa
